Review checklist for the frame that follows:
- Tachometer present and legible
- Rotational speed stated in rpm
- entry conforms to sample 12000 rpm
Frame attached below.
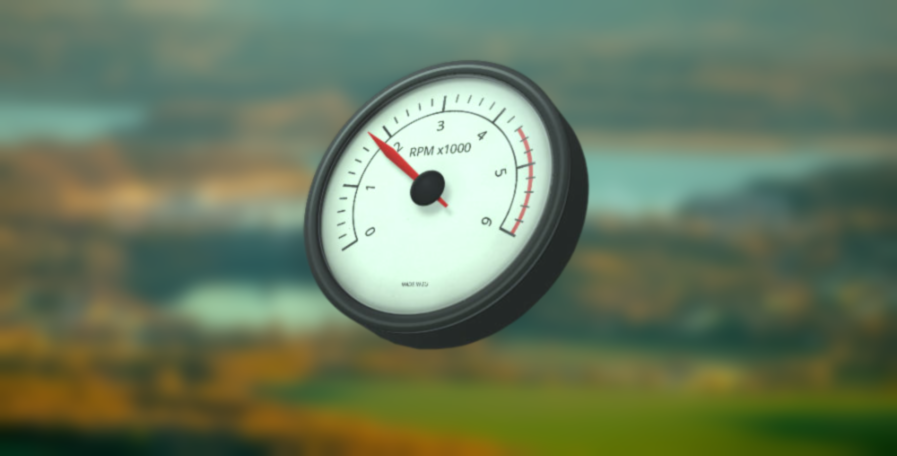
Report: 1800 rpm
